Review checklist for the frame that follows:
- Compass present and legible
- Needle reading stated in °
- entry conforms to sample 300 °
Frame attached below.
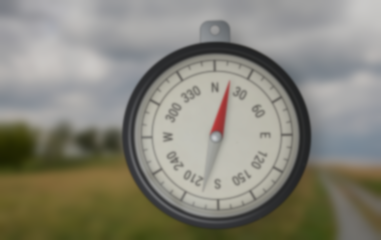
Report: 15 °
